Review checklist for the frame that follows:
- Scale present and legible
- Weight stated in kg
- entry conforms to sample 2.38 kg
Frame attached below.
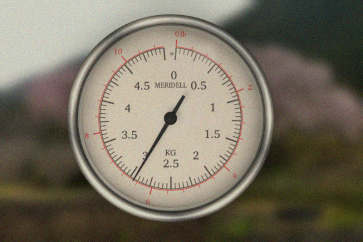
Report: 2.95 kg
